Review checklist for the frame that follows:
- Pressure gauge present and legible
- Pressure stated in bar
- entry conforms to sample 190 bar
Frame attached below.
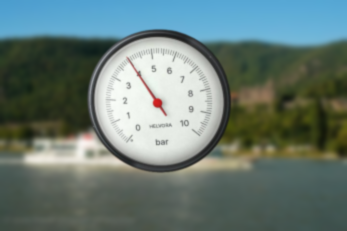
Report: 4 bar
